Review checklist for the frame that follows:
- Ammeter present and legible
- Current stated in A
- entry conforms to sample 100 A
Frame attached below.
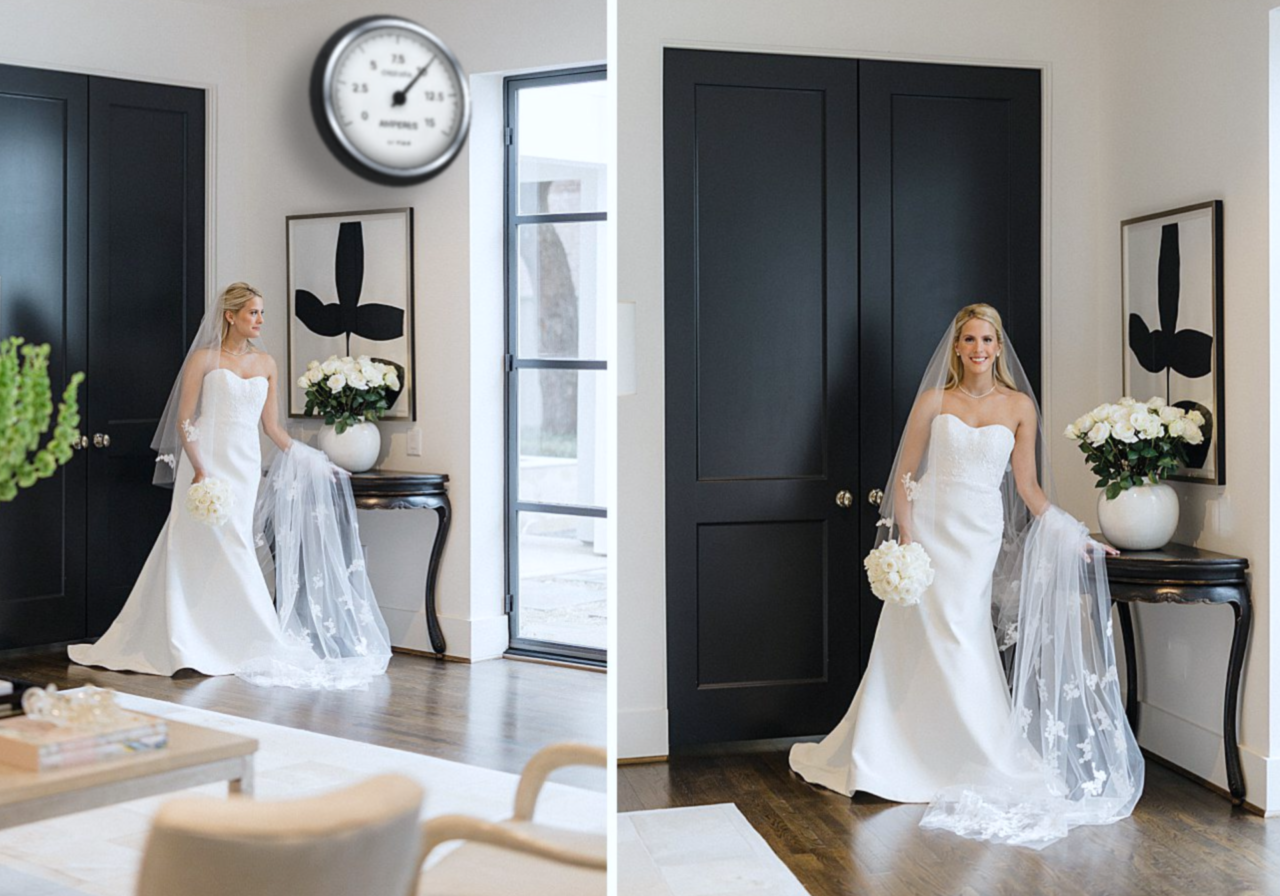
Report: 10 A
